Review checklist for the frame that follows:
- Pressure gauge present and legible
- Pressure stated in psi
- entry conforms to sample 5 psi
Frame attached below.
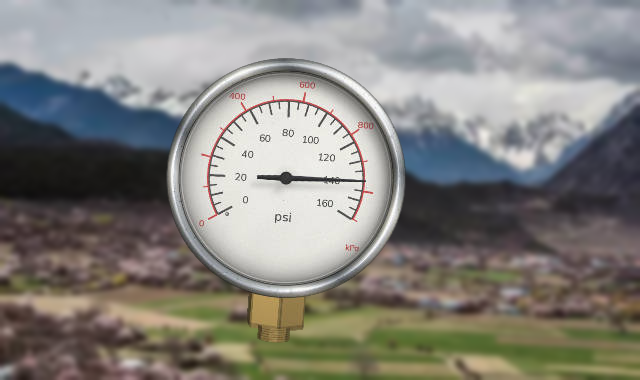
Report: 140 psi
